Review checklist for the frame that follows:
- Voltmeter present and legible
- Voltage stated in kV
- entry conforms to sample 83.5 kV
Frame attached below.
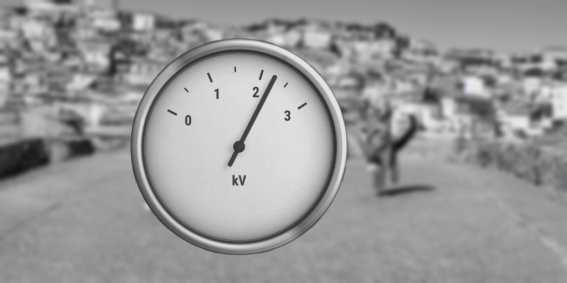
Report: 2.25 kV
